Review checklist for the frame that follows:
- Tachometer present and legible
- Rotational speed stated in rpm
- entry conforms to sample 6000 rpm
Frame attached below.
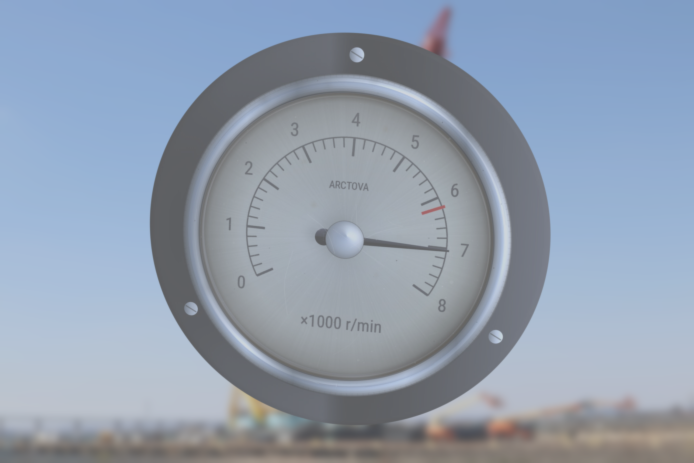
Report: 7000 rpm
